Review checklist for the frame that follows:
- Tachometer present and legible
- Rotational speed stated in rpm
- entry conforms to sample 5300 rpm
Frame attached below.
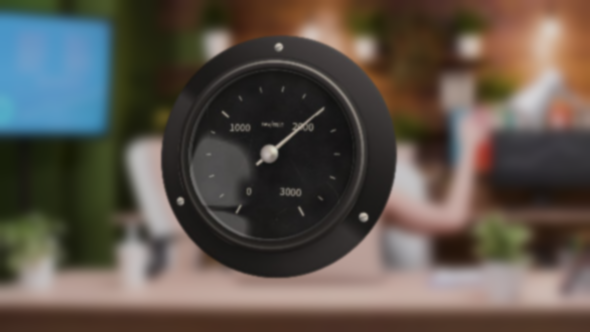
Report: 2000 rpm
